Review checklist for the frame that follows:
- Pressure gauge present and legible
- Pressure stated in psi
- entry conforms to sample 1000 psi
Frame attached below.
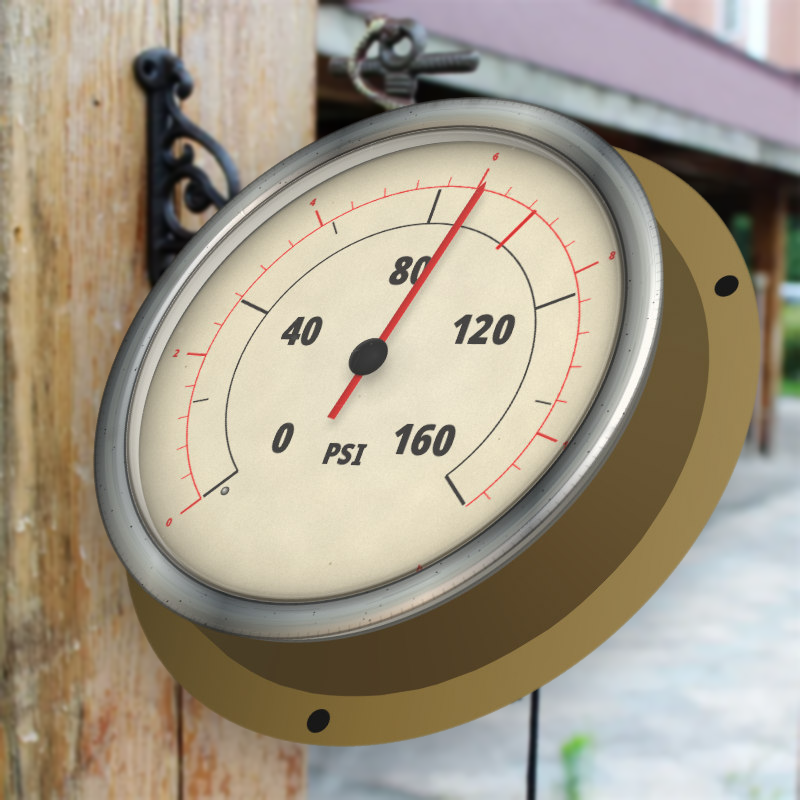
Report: 90 psi
